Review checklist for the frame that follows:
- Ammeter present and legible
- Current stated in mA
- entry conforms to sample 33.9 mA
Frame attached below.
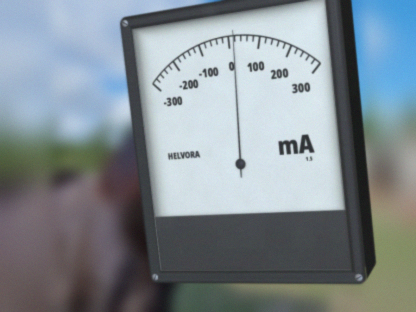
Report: 20 mA
